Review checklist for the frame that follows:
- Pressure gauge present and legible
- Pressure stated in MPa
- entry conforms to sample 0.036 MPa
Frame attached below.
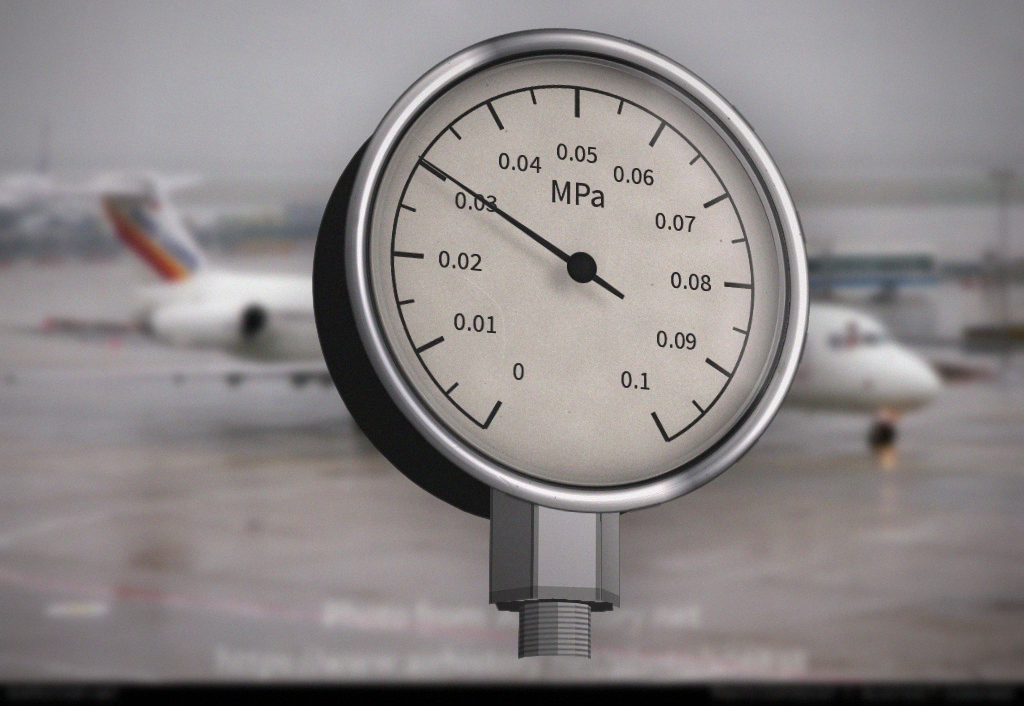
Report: 0.03 MPa
